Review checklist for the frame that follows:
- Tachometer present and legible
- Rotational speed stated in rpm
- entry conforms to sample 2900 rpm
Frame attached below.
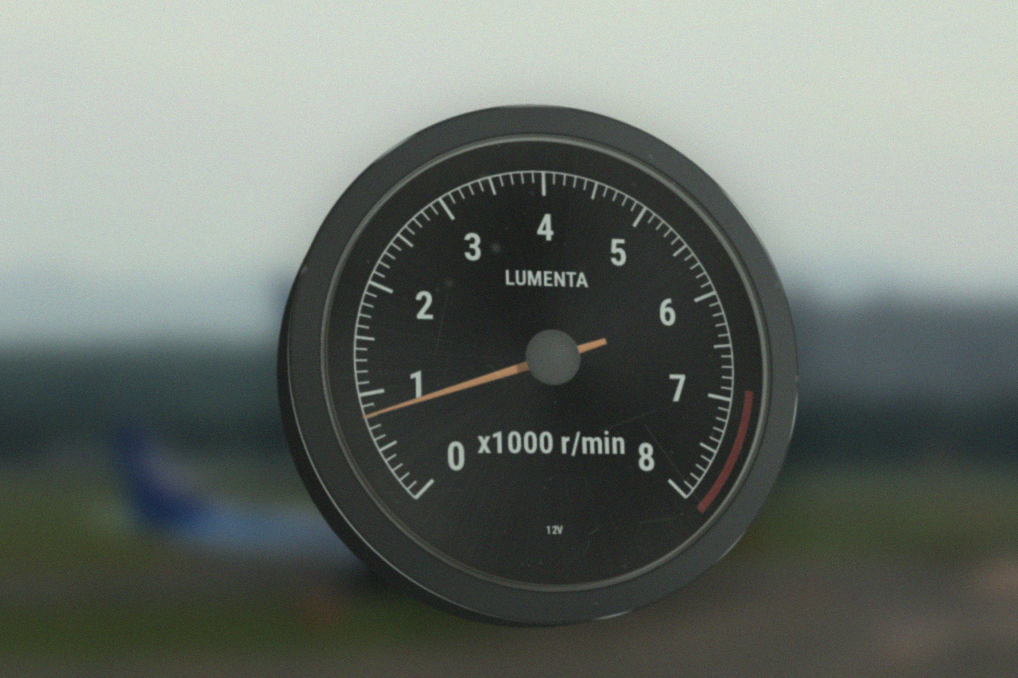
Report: 800 rpm
